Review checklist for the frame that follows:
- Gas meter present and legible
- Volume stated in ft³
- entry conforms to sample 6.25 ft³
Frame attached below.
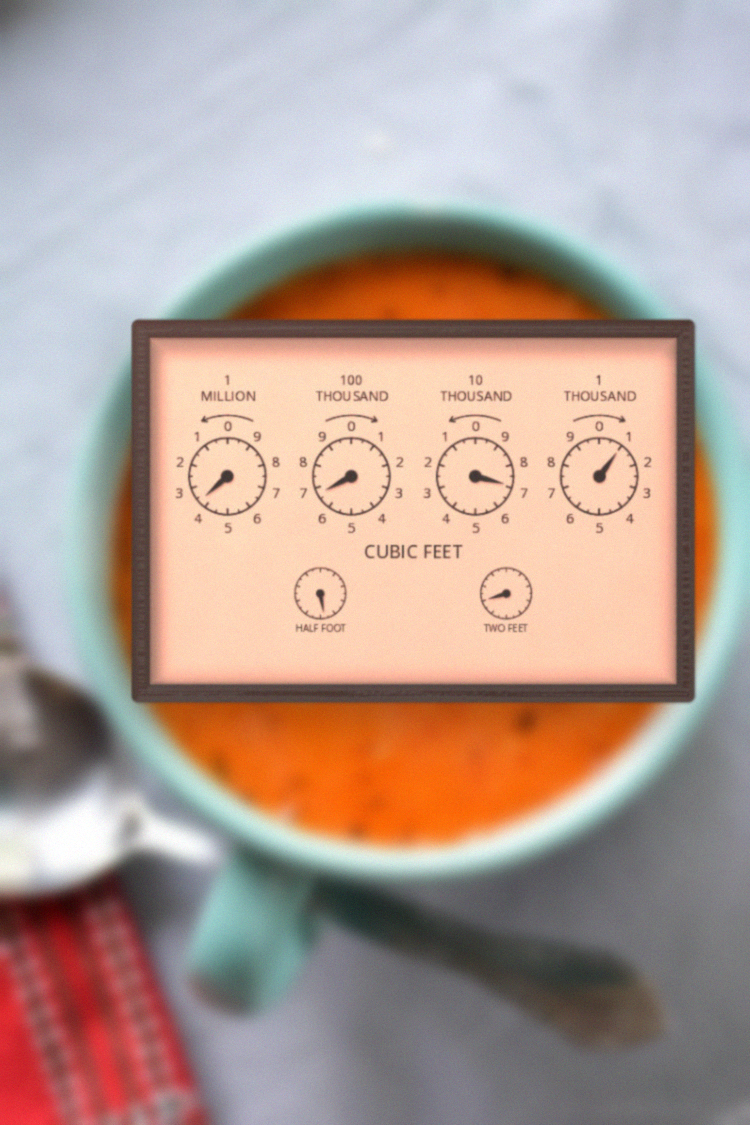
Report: 367100 ft³
